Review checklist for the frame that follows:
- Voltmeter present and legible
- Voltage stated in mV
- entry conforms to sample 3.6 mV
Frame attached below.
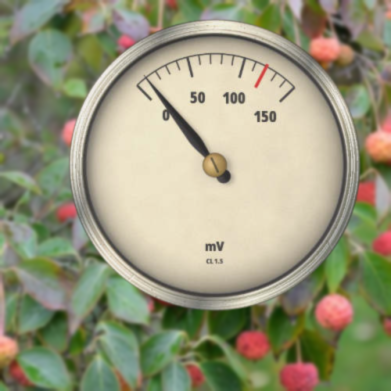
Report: 10 mV
